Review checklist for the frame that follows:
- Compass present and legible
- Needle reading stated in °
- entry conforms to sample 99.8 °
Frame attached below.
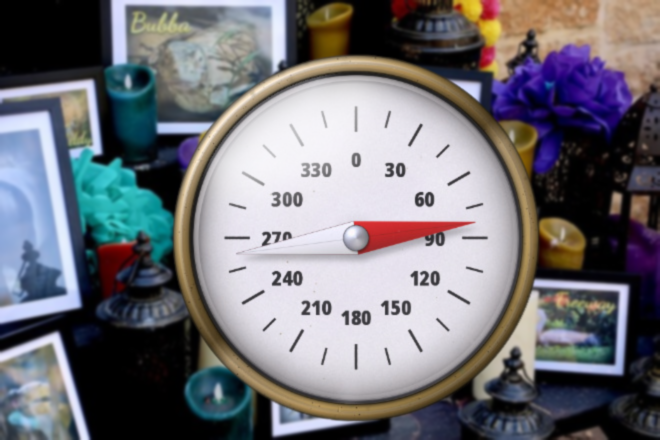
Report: 82.5 °
